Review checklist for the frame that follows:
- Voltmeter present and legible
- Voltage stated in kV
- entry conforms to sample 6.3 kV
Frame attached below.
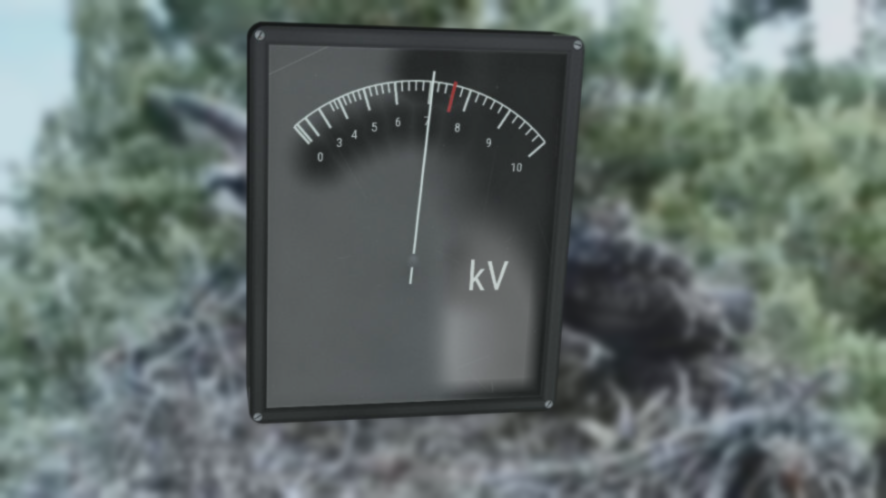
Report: 7 kV
